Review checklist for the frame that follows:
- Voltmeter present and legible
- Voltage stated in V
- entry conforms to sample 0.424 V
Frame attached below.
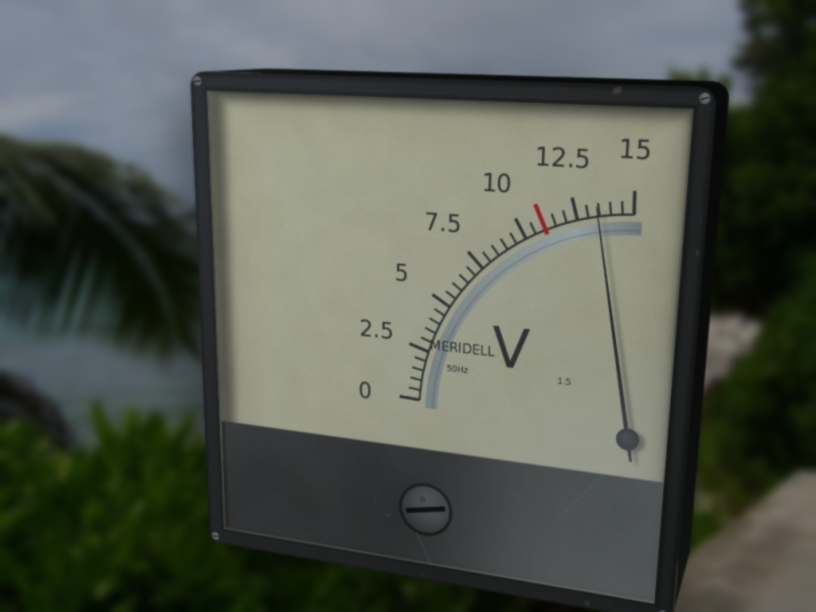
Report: 13.5 V
